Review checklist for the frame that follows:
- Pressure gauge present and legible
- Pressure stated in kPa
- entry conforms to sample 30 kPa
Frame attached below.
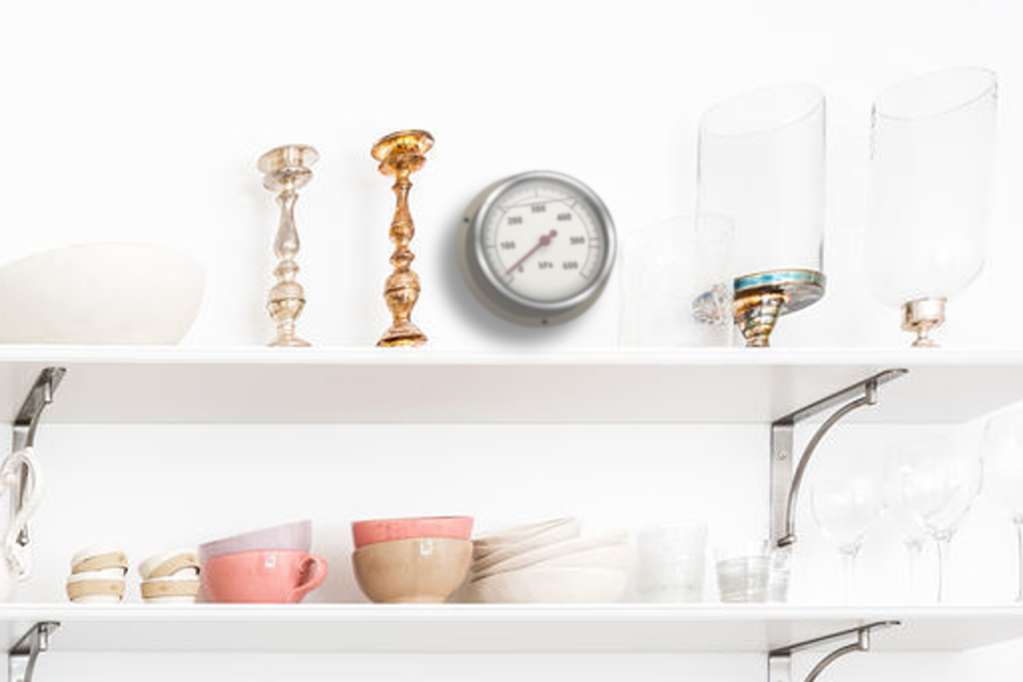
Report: 20 kPa
